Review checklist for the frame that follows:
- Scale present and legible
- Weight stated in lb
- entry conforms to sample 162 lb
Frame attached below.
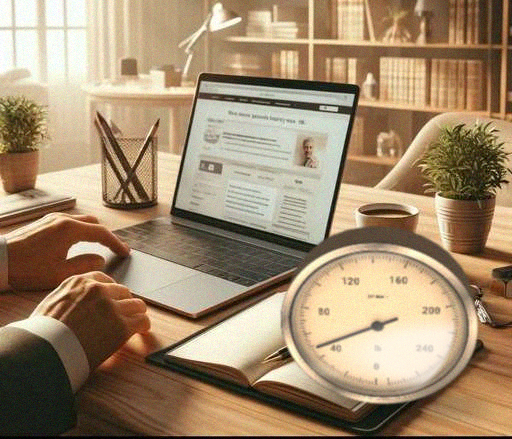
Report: 50 lb
